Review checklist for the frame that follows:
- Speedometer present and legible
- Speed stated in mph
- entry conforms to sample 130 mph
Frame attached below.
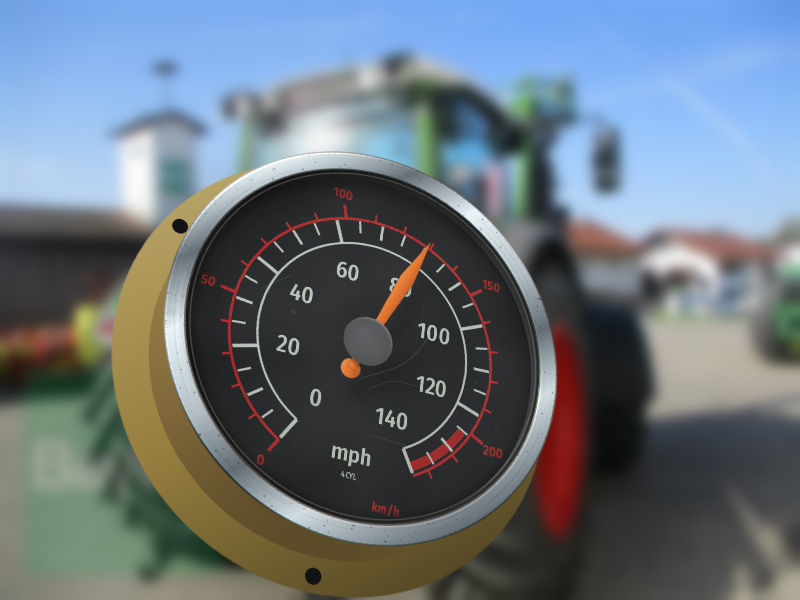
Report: 80 mph
